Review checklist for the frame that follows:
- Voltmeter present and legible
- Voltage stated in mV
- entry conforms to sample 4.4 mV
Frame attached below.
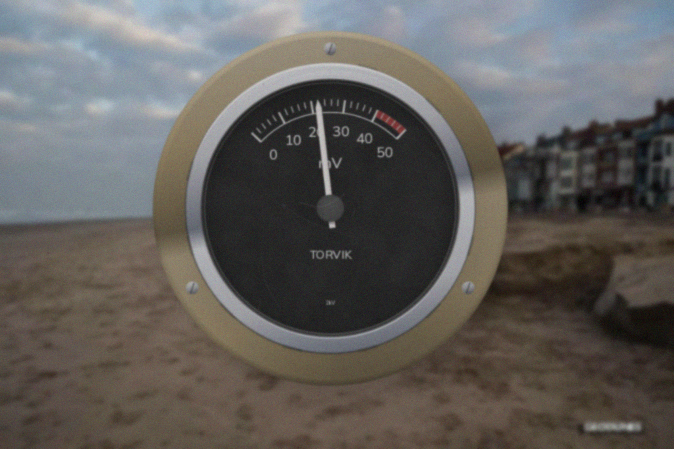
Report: 22 mV
